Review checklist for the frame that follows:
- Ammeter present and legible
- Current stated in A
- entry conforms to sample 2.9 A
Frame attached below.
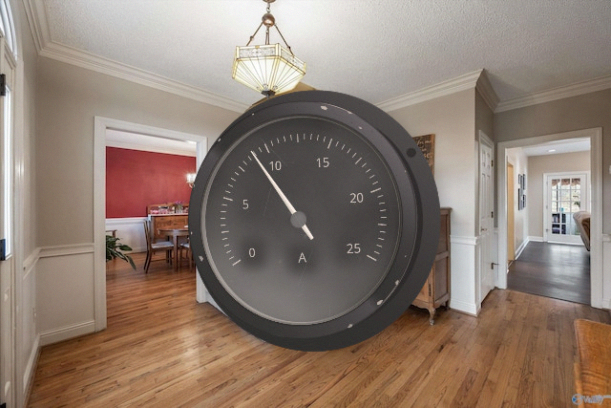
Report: 9 A
